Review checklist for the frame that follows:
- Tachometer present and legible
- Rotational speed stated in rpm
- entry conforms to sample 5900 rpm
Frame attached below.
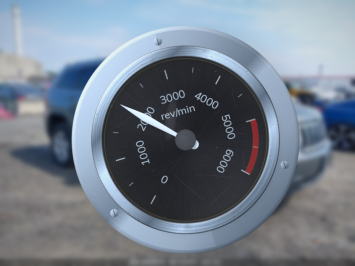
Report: 2000 rpm
